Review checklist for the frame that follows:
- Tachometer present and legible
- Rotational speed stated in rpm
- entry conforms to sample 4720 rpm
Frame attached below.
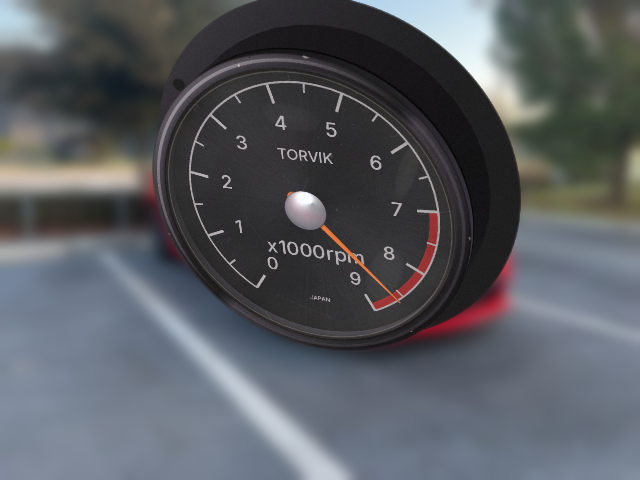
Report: 8500 rpm
